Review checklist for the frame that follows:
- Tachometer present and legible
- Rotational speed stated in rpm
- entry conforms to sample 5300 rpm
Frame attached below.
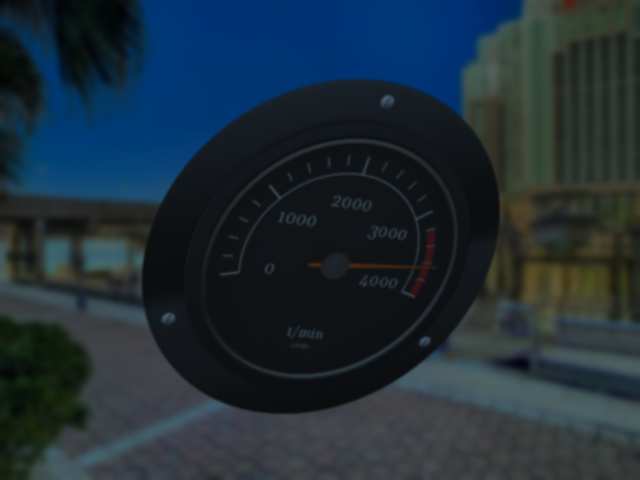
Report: 3600 rpm
